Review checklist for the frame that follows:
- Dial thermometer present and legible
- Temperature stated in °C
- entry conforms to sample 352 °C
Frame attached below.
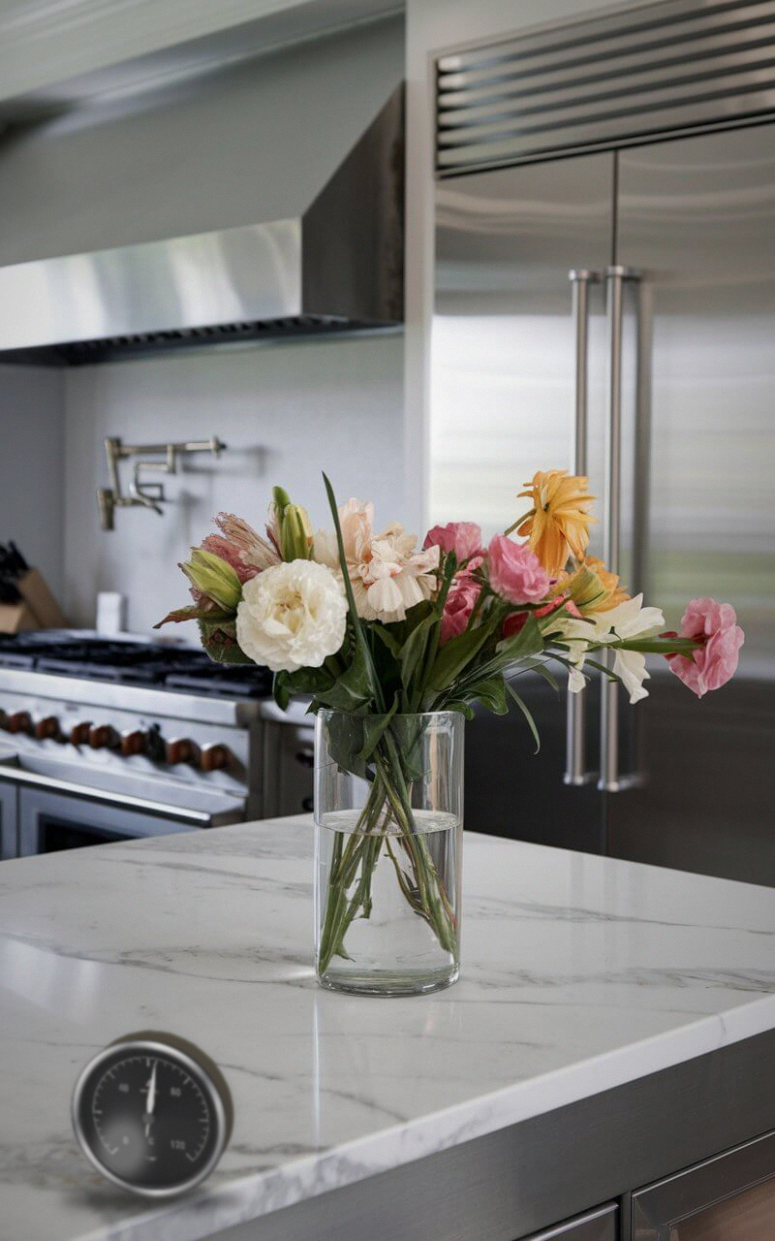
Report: 64 °C
